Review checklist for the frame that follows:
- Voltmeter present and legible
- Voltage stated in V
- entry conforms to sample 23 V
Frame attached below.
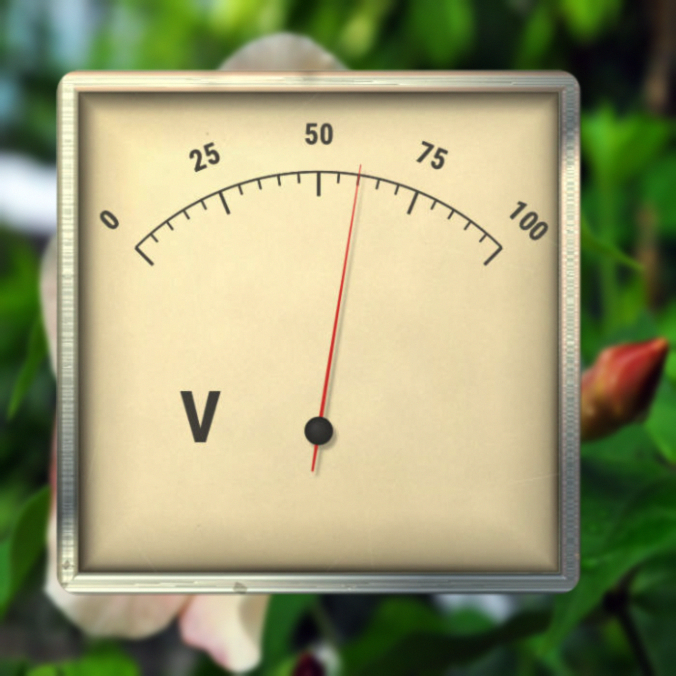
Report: 60 V
